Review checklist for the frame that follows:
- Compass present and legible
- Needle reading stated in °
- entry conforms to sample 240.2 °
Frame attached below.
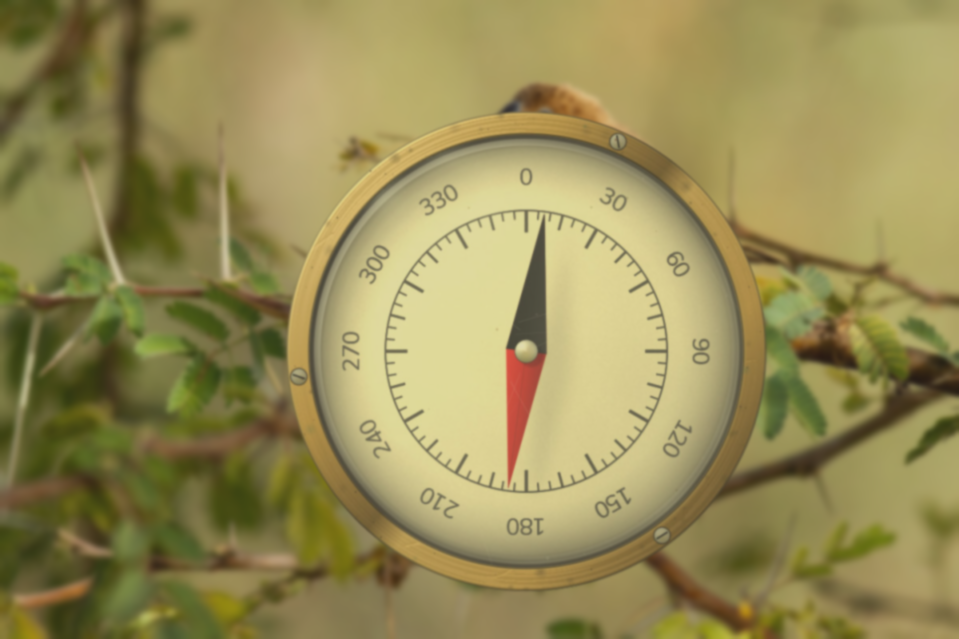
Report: 187.5 °
